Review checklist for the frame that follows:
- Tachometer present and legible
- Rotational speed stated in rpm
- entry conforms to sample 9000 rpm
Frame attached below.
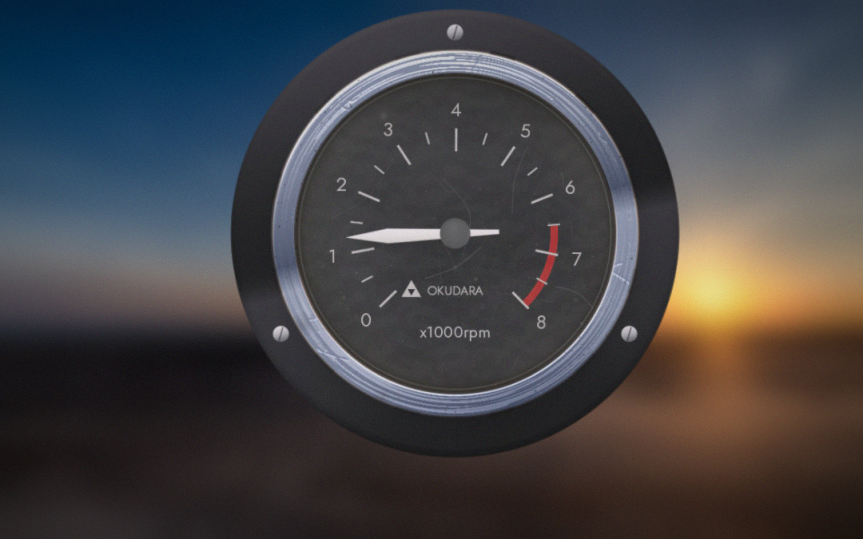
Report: 1250 rpm
